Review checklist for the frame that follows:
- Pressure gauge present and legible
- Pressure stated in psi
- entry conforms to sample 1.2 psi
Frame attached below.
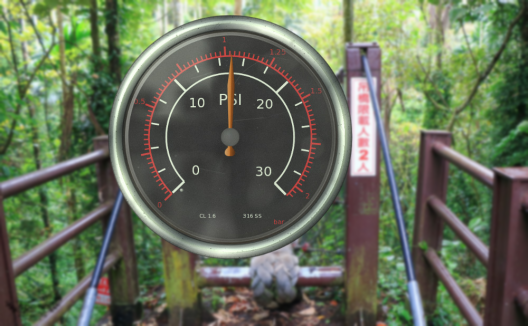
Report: 15 psi
